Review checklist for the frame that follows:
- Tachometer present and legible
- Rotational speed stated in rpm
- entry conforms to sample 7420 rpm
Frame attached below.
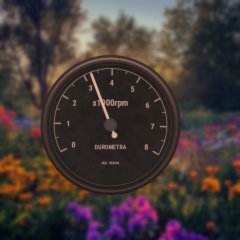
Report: 3250 rpm
